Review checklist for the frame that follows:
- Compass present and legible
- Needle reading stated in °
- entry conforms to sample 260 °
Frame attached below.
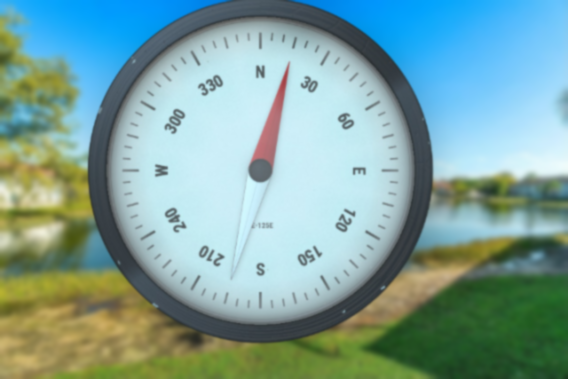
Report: 15 °
